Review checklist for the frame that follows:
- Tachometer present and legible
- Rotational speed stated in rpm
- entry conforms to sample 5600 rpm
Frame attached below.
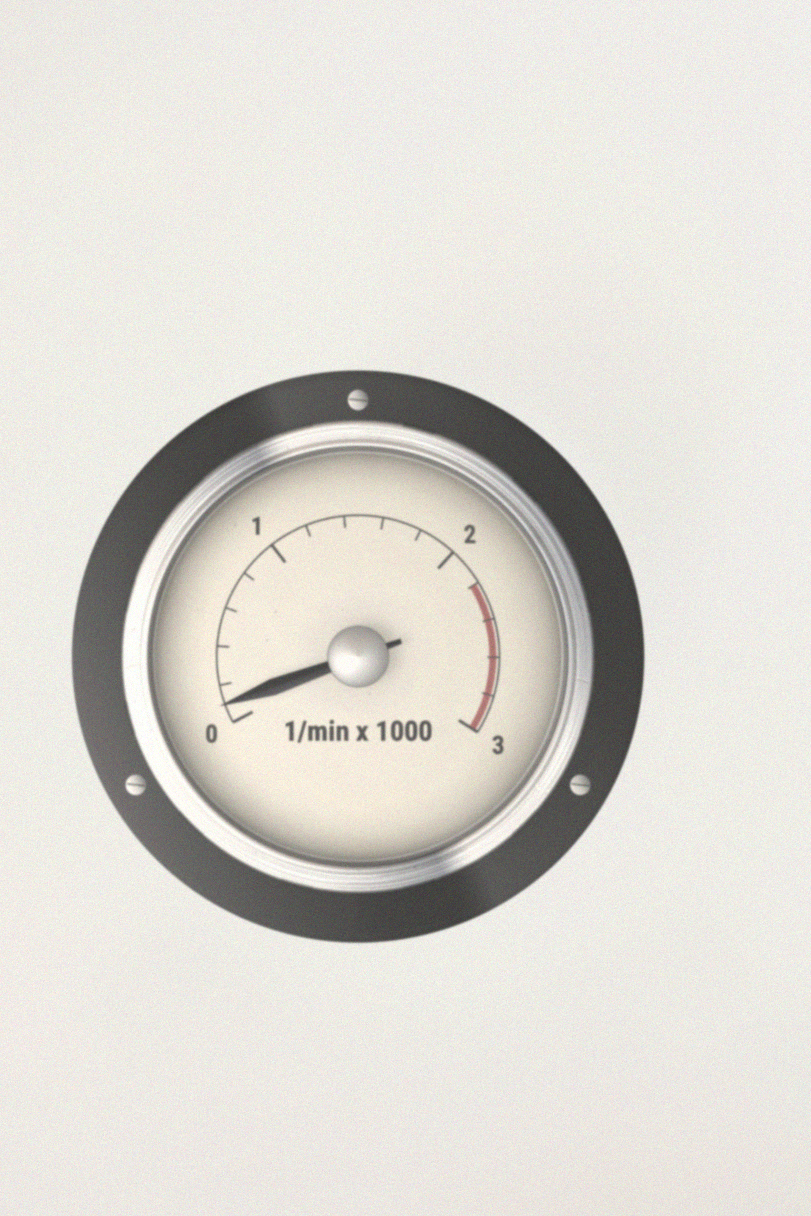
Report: 100 rpm
